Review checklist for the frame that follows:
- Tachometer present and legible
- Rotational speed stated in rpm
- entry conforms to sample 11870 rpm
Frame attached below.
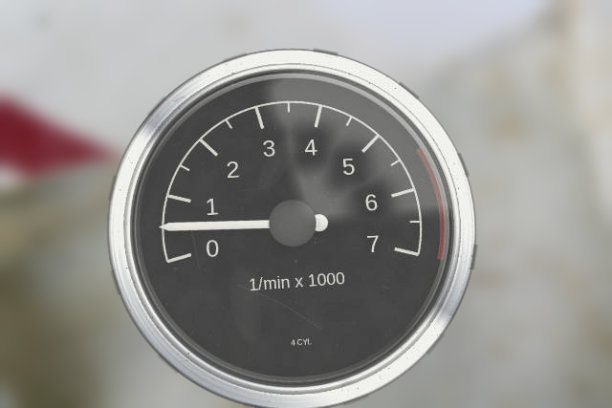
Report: 500 rpm
